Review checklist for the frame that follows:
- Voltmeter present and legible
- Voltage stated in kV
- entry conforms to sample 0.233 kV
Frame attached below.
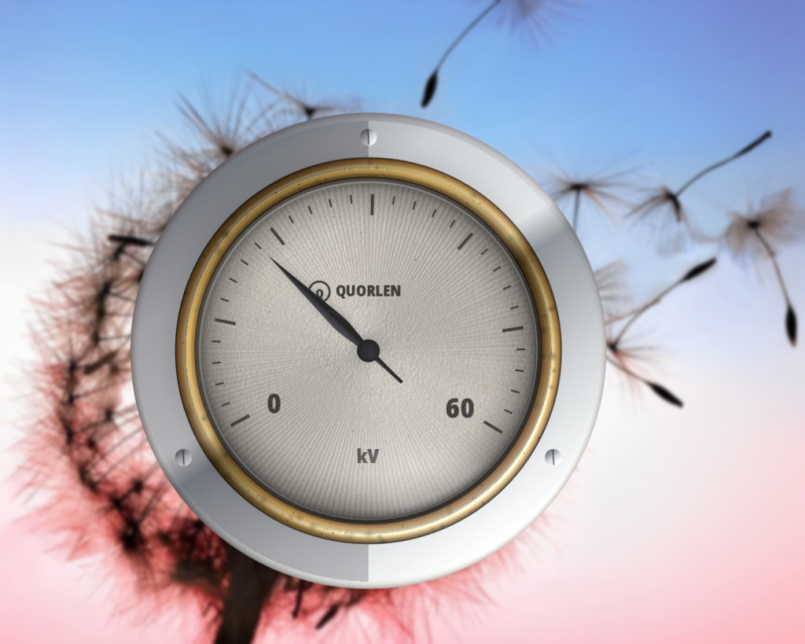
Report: 18 kV
